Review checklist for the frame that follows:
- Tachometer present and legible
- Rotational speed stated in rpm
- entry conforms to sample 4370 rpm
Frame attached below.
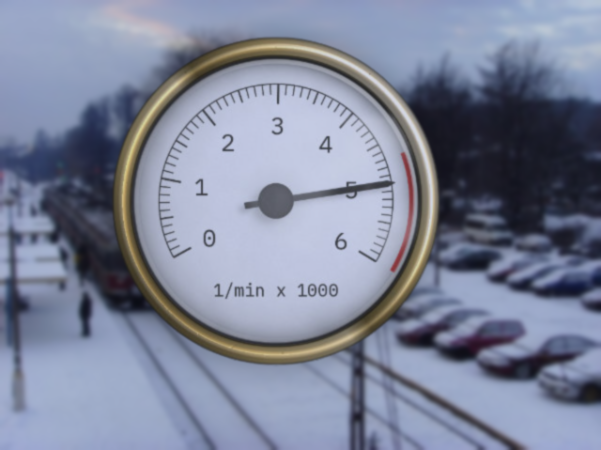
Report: 5000 rpm
